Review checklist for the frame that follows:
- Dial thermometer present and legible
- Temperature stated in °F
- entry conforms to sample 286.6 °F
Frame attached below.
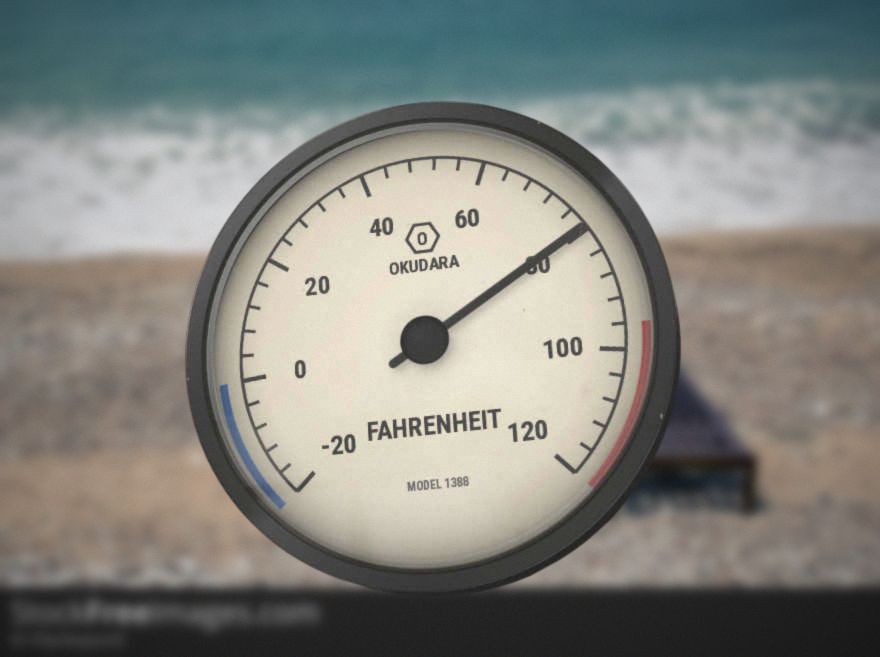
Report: 80 °F
